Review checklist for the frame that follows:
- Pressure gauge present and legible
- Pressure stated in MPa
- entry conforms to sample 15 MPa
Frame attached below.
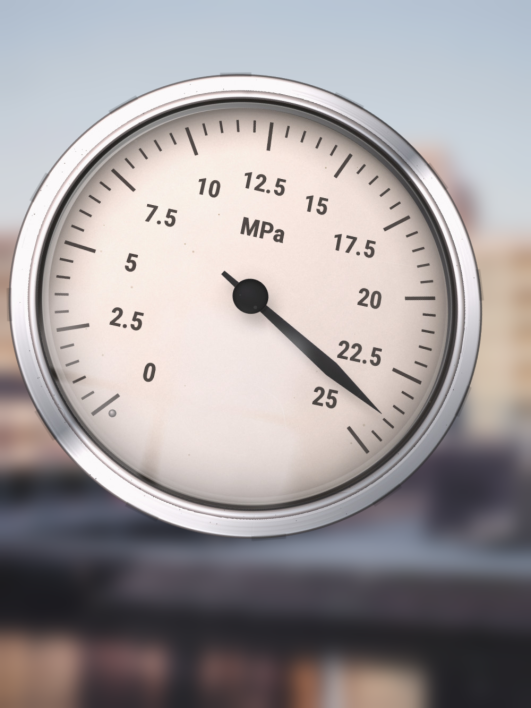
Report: 24 MPa
